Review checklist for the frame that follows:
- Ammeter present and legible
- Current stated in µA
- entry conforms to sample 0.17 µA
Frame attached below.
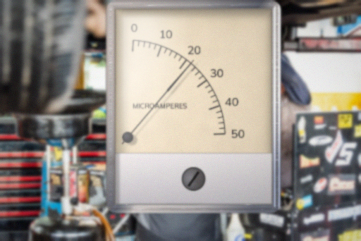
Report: 22 µA
